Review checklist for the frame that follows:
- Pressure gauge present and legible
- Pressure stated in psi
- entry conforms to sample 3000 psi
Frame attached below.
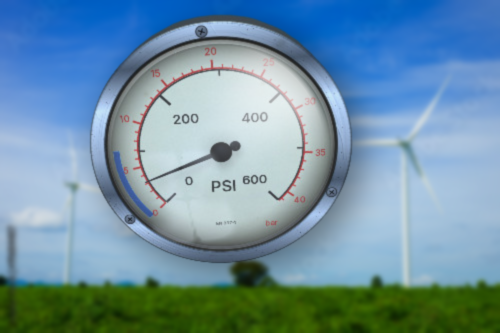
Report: 50 psi
